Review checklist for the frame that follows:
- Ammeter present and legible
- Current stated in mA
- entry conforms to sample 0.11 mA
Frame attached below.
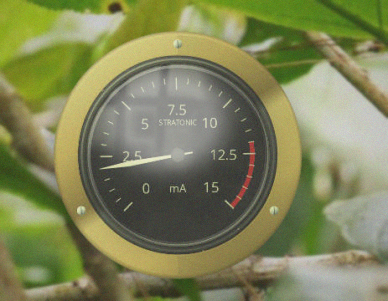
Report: 2 mA
